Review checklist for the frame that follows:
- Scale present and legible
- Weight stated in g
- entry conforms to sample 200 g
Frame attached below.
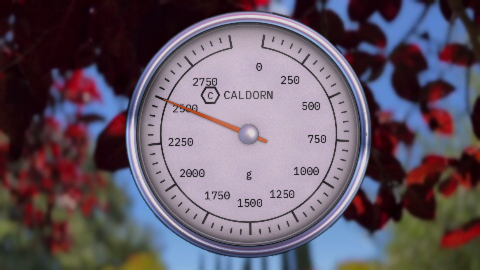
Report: 2500 g
